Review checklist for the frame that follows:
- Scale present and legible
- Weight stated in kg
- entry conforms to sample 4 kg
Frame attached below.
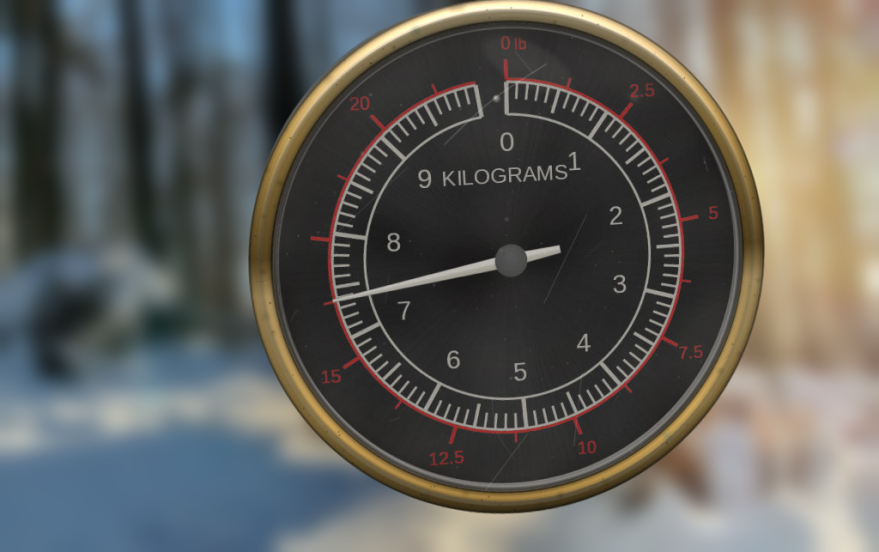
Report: 7.4 kg
